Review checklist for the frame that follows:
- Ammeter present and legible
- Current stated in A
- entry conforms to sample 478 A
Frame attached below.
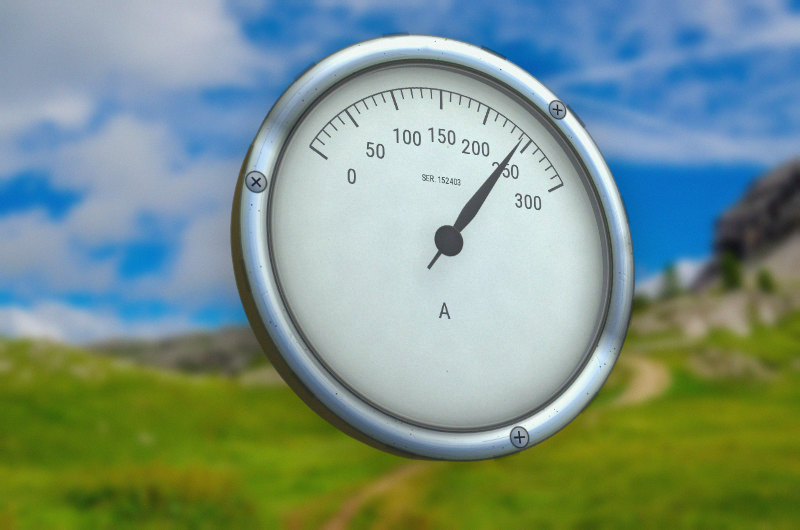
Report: 240 A
